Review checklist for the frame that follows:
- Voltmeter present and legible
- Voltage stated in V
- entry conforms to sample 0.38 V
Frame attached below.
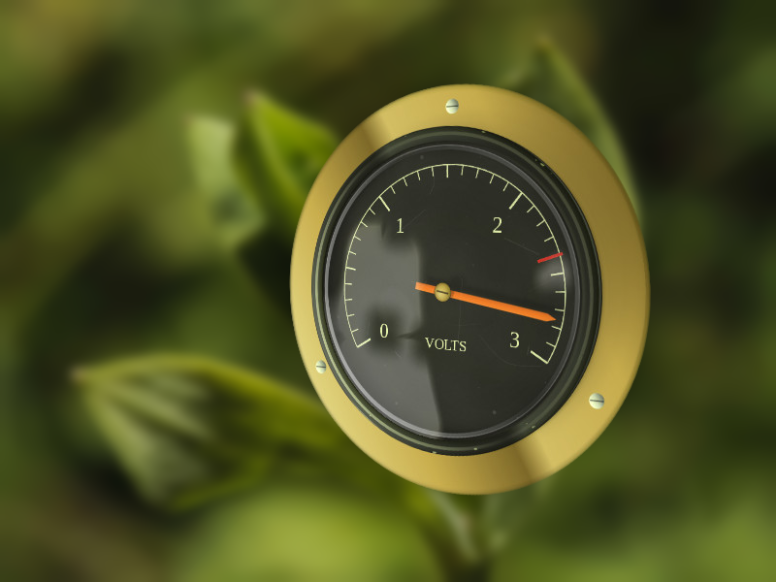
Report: 2.75 V
